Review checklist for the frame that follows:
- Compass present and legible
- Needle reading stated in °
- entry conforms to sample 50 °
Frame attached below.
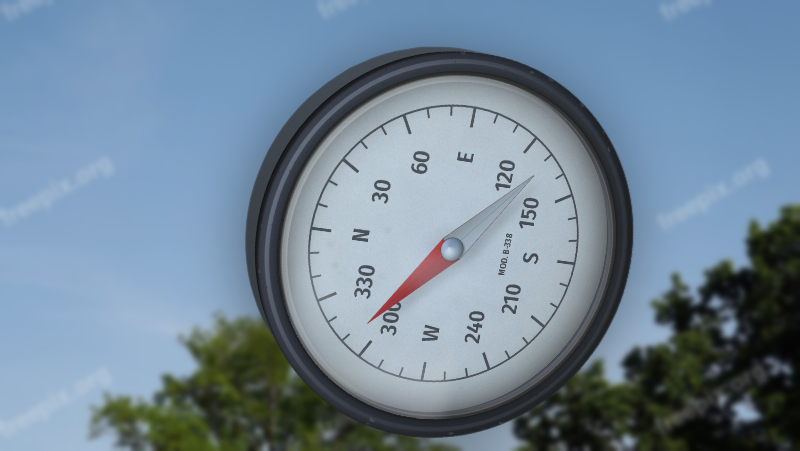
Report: 310 °
